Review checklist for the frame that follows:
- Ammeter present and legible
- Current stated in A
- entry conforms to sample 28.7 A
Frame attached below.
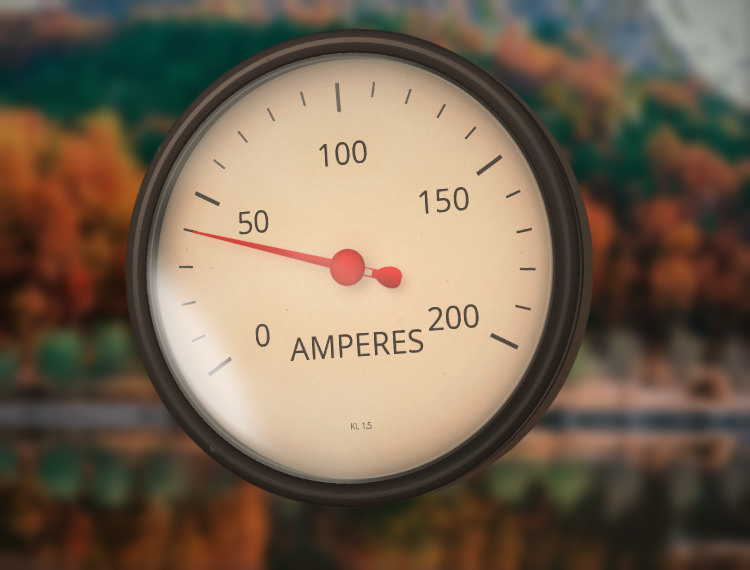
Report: 40 A
